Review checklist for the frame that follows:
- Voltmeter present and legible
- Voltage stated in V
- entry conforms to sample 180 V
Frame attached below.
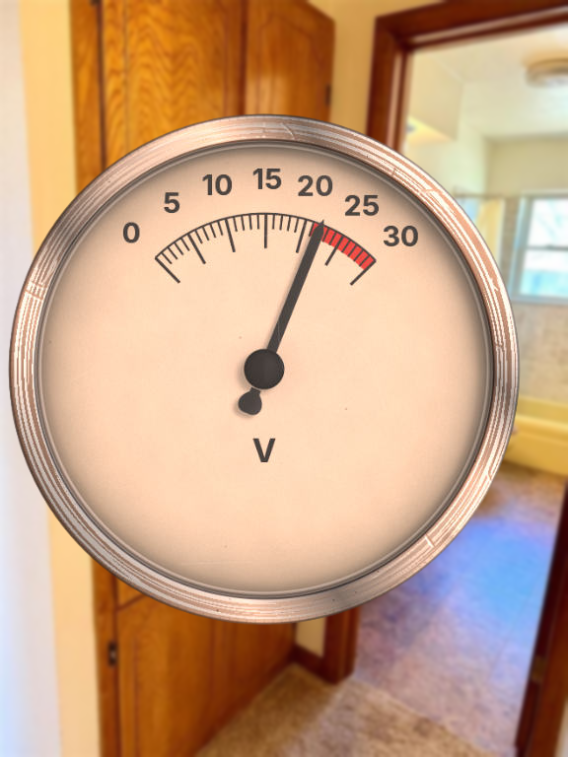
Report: 22 V
